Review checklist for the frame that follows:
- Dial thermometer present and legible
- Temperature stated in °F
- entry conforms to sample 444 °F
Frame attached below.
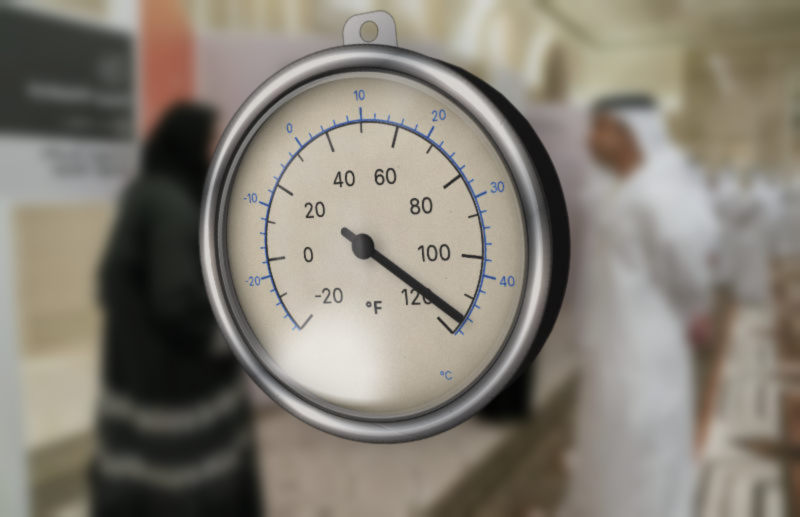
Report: 115 °F
